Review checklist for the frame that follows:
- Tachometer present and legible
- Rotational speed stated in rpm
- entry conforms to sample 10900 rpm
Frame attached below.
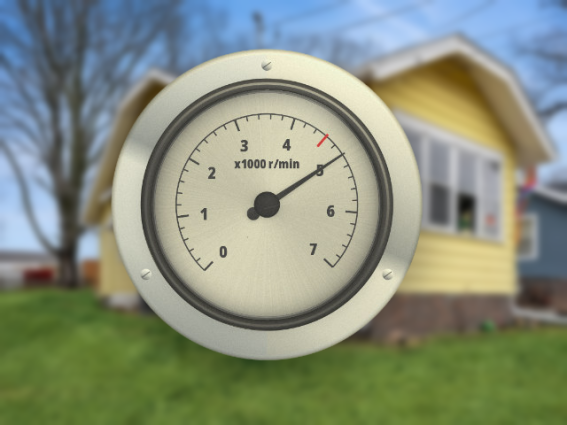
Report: 5000 rpm
